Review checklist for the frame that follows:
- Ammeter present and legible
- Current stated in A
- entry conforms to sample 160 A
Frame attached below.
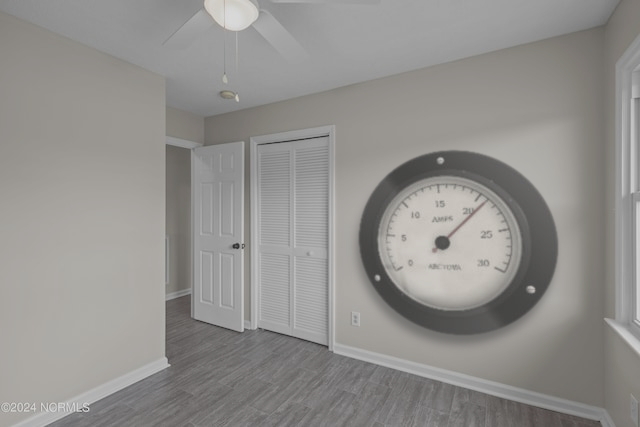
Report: 21 A
